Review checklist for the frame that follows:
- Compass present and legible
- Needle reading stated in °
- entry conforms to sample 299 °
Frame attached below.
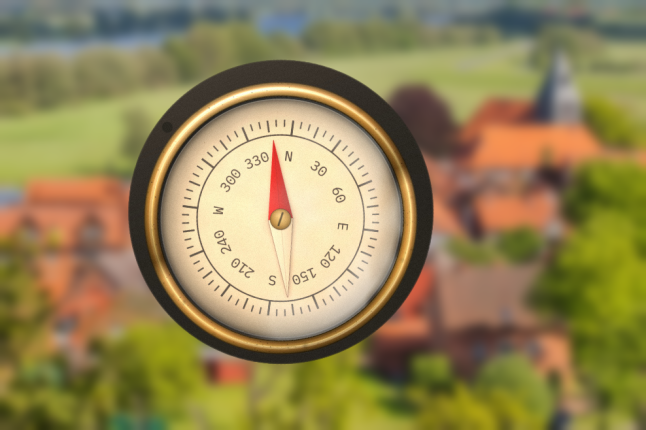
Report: 347.5 °
